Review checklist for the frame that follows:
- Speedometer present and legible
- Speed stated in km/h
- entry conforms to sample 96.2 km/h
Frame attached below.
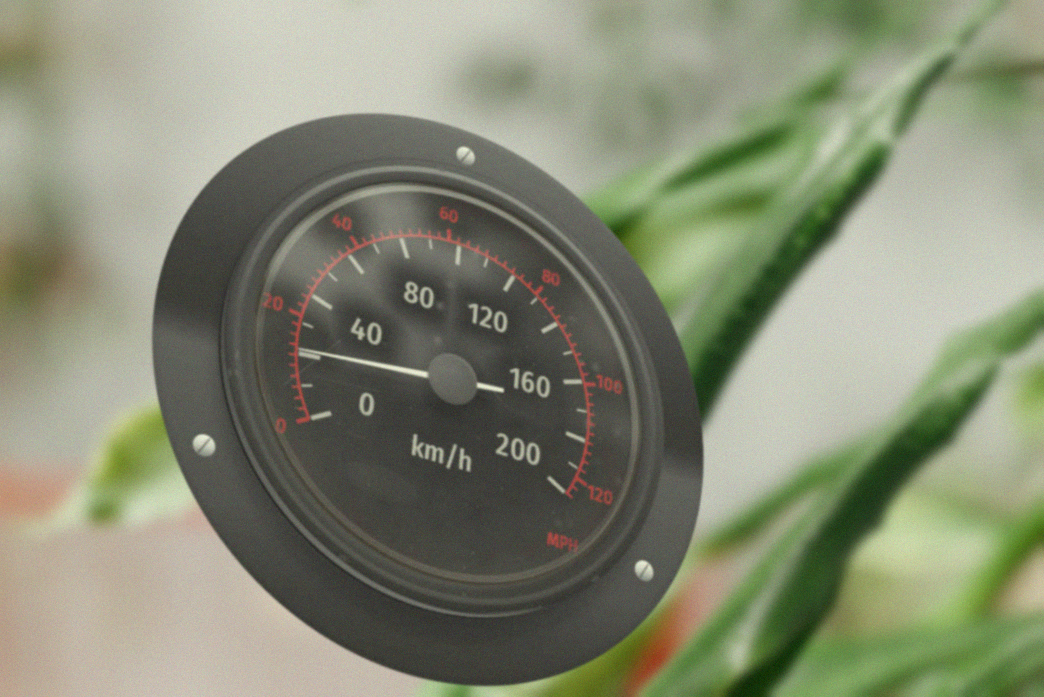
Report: 20 km/h
